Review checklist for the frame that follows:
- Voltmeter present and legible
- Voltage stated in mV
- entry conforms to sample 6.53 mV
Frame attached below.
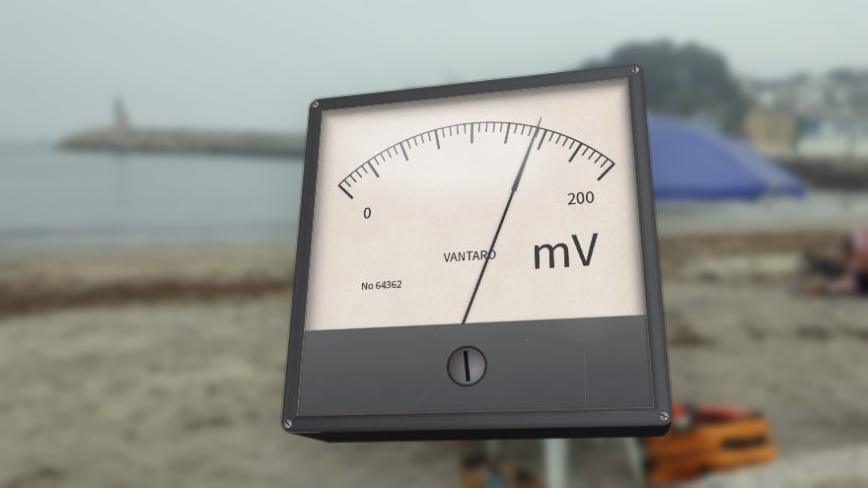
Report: 145 mV
